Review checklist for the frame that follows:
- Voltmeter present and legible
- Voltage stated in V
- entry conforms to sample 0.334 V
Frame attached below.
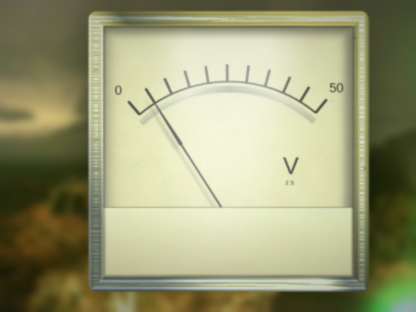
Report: 5 V
